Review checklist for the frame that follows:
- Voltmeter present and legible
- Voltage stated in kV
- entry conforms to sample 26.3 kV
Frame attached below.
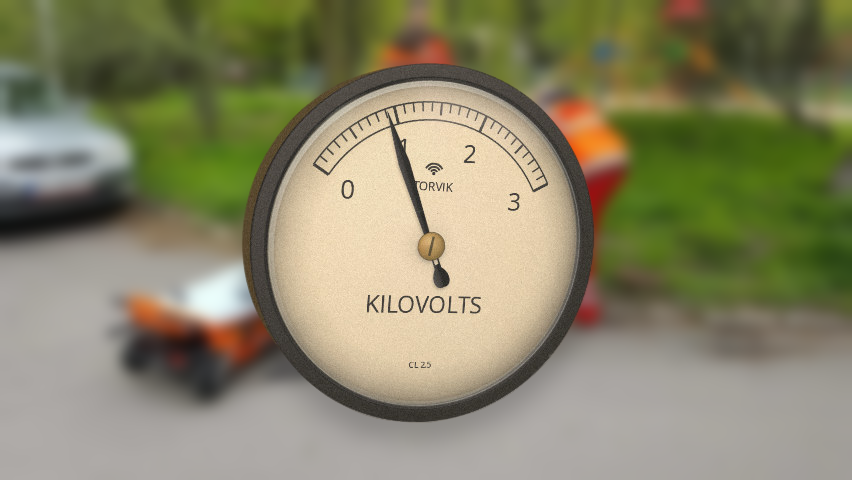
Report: 0.9 kV
